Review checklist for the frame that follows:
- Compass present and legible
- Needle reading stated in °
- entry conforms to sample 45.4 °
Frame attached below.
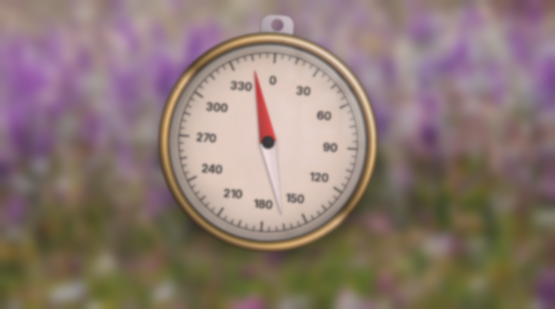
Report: 345 °
